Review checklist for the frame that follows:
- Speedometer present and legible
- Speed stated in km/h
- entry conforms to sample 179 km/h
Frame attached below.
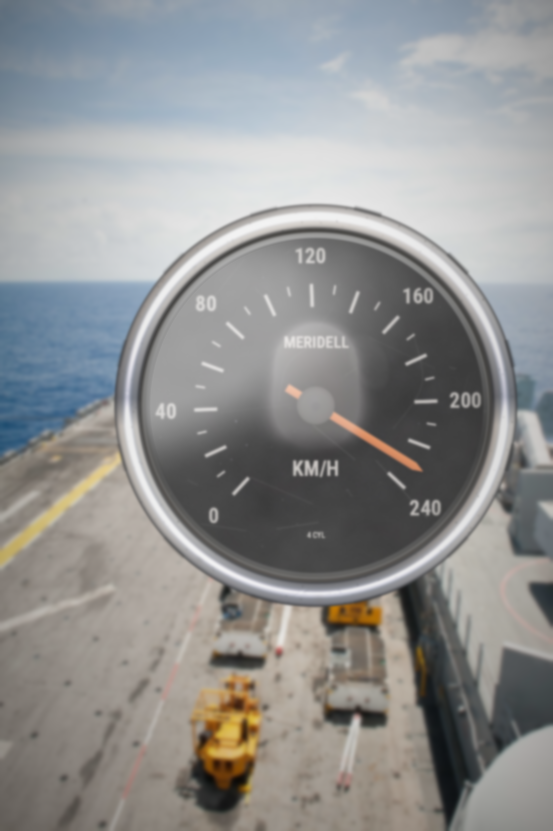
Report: 230 km/h
